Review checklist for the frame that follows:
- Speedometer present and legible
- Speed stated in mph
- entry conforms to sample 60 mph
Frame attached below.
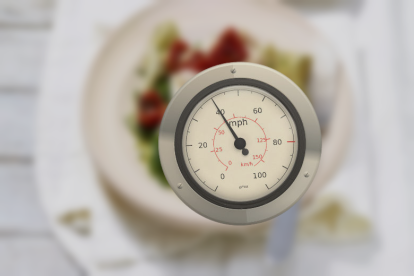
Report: 40 mph
